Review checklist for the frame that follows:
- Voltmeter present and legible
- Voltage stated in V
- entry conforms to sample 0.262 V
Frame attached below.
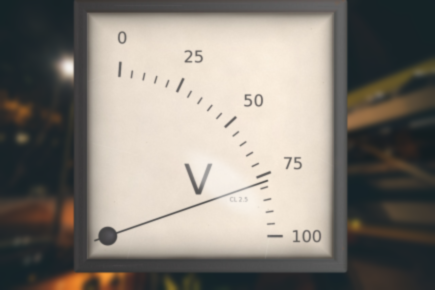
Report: 77.5 V
